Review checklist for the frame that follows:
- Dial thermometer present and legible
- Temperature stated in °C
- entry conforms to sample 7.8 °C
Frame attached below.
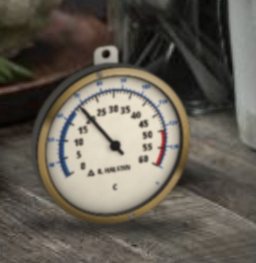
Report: 20 °C
